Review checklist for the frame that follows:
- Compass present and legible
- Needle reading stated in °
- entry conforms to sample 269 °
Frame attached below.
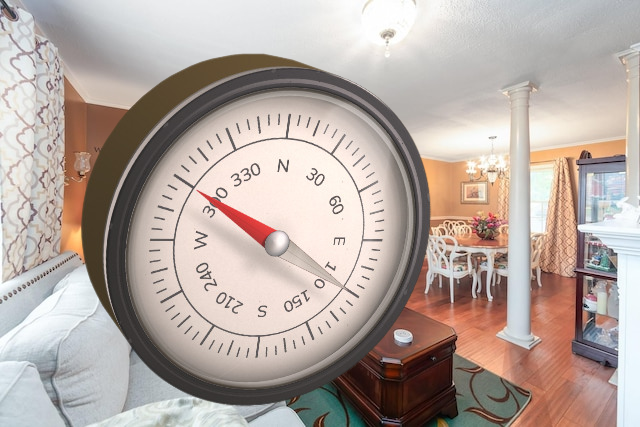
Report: 300 °
